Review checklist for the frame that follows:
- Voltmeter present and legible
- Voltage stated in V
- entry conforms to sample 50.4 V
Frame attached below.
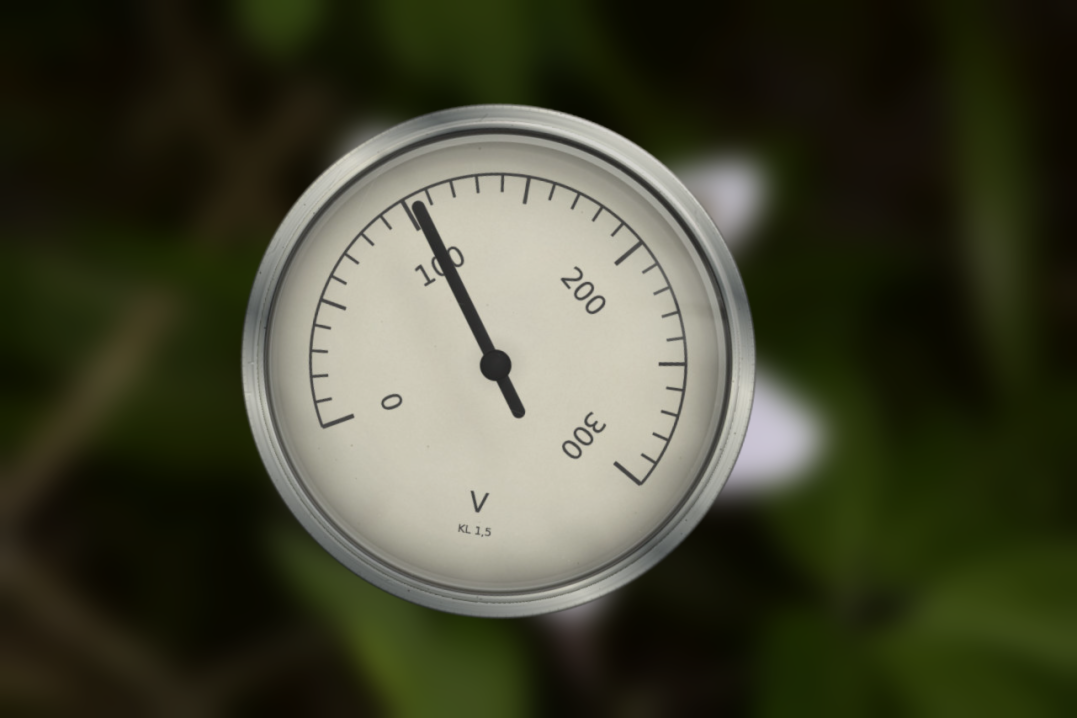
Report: 105 V
